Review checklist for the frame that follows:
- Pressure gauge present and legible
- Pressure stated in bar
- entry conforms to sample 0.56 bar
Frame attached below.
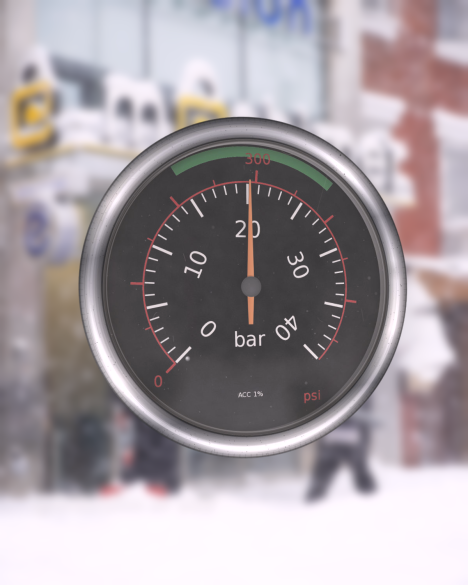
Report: 20 bar
